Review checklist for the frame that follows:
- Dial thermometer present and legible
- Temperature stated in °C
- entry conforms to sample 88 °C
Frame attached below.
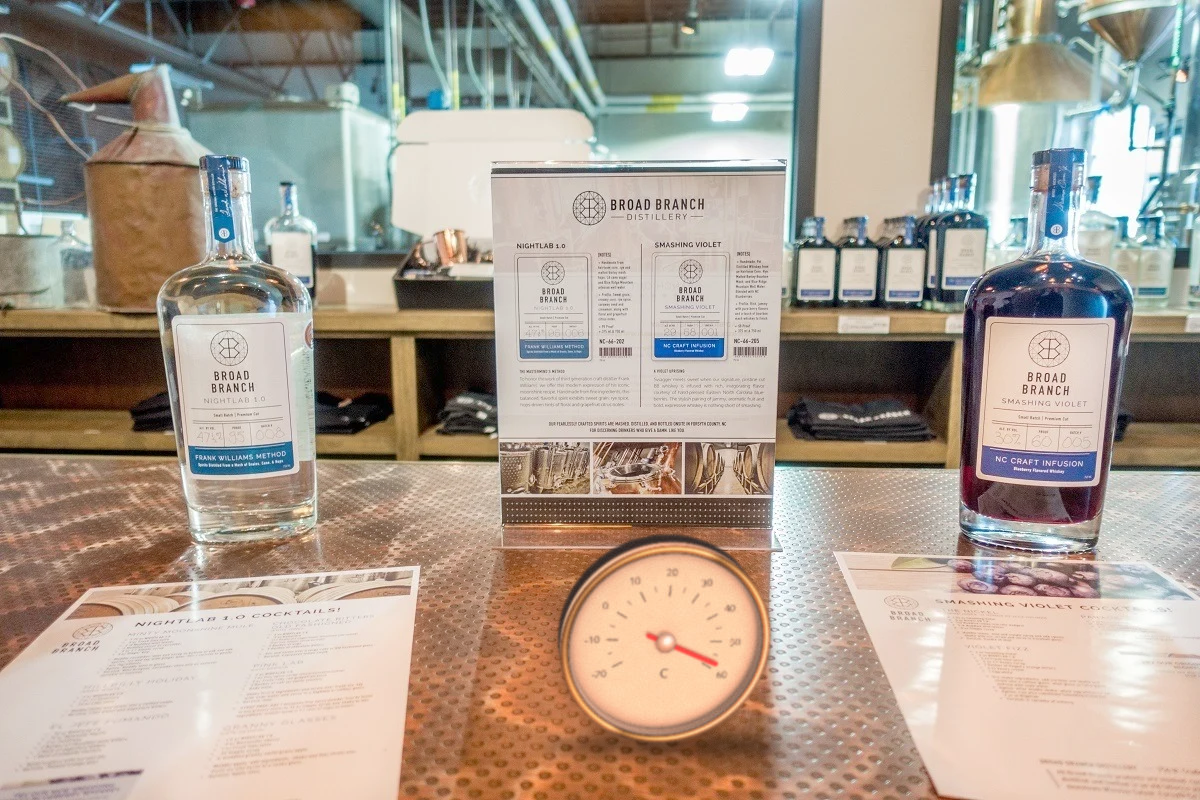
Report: 57.5 °C
